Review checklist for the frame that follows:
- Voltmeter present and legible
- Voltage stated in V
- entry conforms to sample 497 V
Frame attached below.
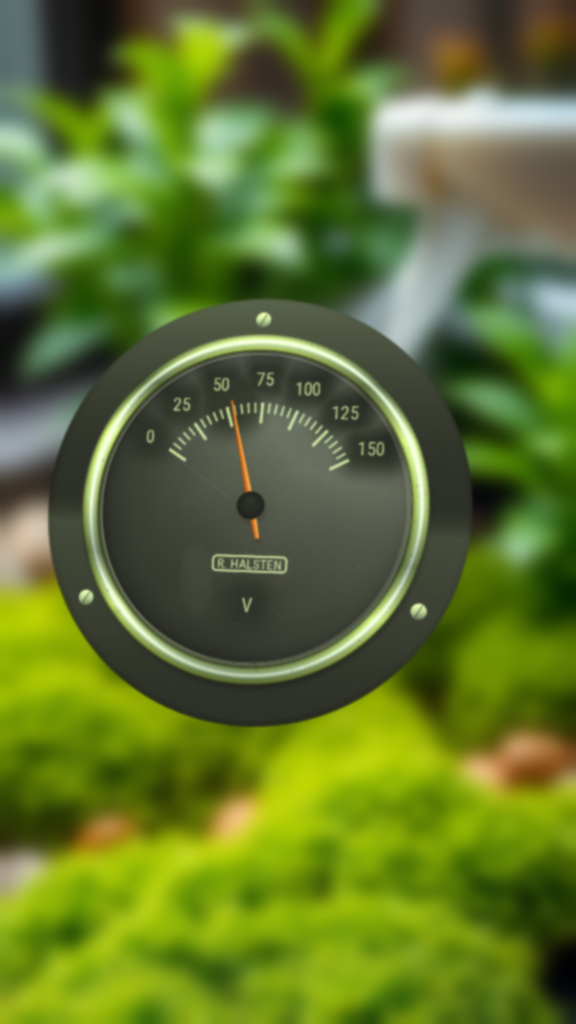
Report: 55 V
